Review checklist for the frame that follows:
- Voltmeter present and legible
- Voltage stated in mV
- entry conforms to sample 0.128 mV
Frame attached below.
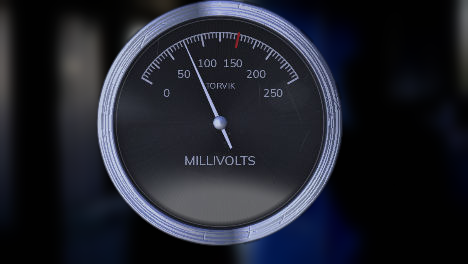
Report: 75 mV
